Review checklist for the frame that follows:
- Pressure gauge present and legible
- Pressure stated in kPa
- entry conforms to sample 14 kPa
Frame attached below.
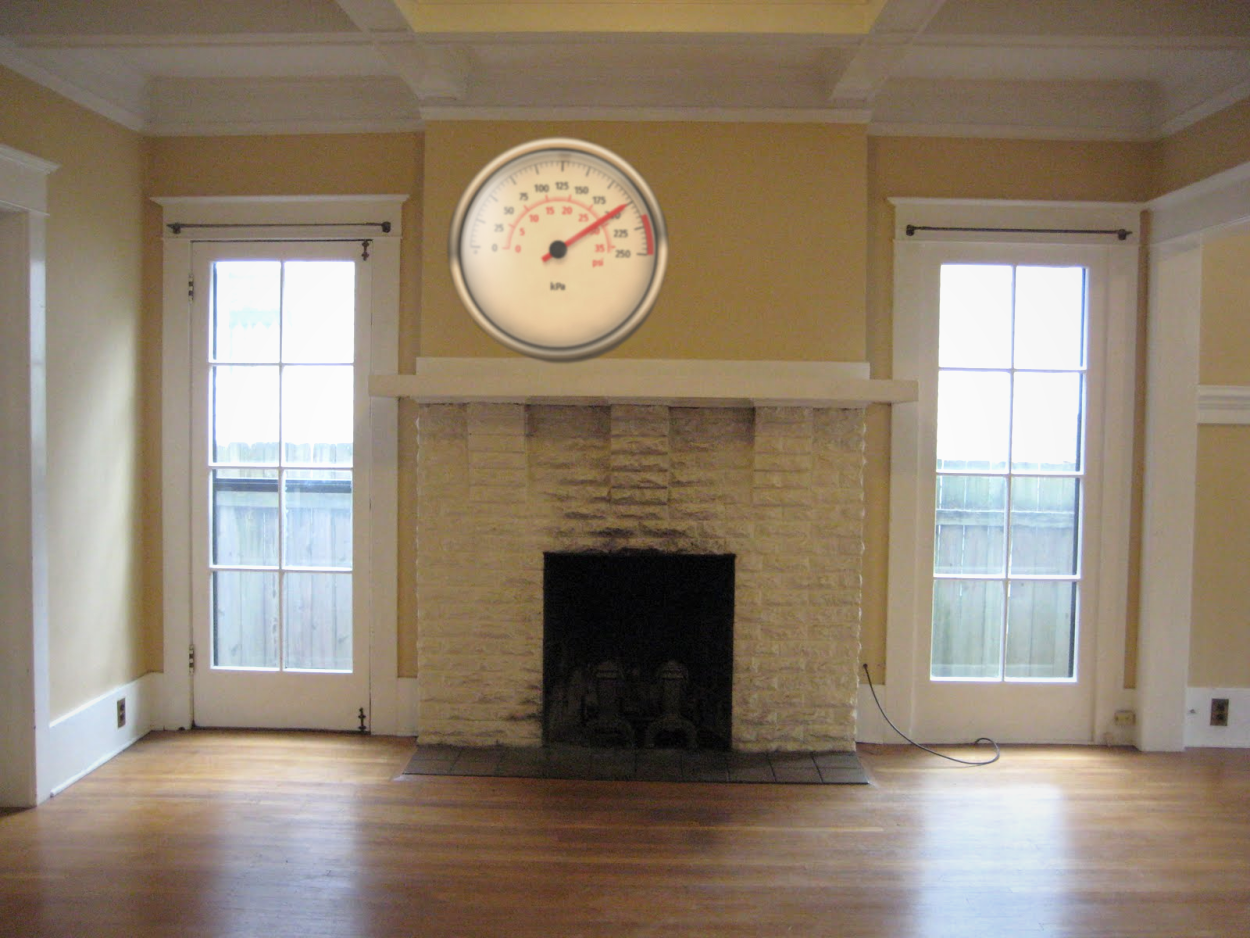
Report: 200 kPa
